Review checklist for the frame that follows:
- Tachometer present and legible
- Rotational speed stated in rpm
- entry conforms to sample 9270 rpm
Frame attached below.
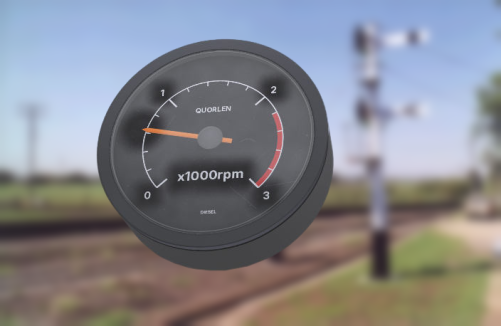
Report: 600 rpm
